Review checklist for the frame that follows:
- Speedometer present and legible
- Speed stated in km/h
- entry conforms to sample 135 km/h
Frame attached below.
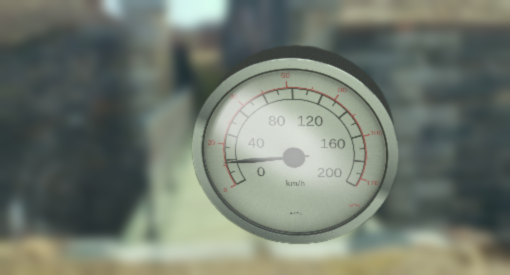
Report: 20 km/h
